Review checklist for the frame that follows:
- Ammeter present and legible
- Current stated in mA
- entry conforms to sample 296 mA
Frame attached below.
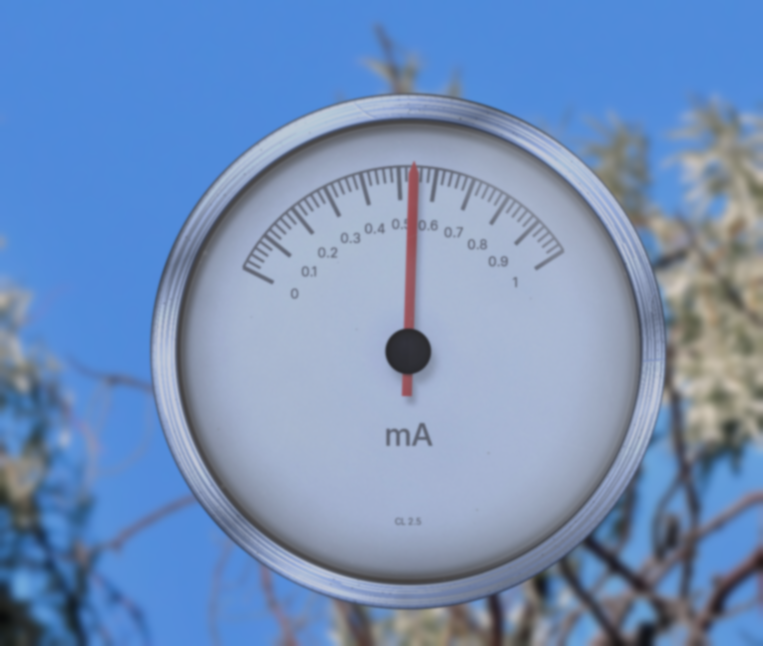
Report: 0.54 mA
